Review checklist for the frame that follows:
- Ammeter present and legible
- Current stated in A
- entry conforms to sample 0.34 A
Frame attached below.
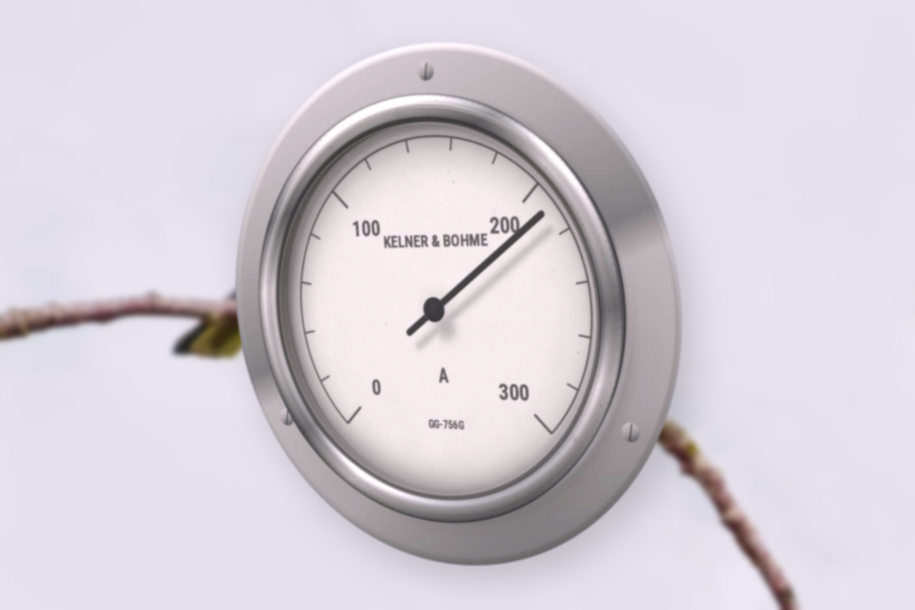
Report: 210 A
